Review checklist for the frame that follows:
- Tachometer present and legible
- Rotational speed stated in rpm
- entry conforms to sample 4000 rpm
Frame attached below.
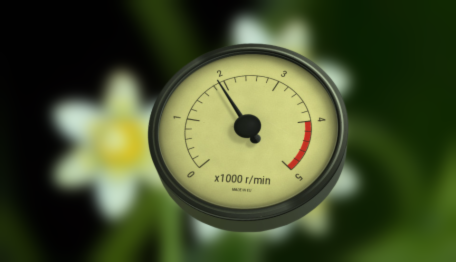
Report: 1900 rpm
